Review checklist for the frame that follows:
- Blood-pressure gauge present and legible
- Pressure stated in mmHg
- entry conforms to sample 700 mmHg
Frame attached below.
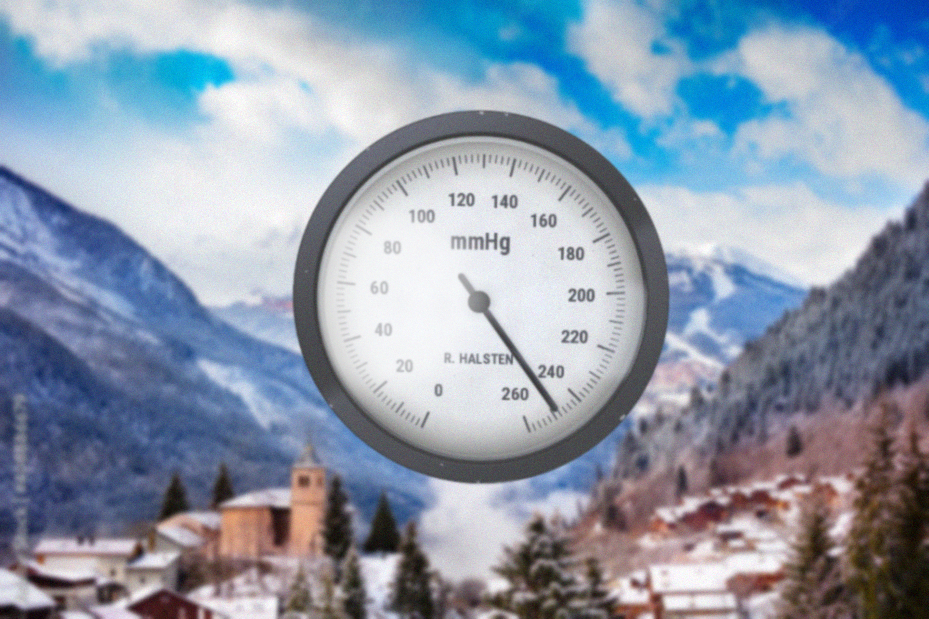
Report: 248 mmHg
